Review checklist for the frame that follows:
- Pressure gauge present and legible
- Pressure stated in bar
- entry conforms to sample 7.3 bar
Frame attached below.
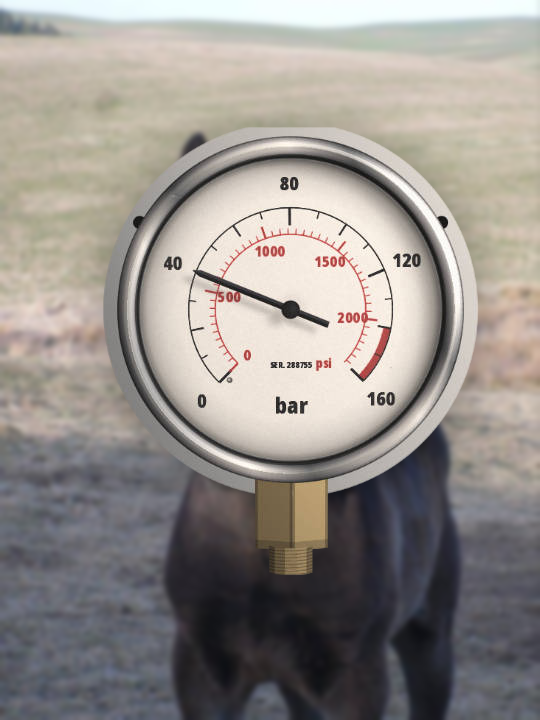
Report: 40 bar
